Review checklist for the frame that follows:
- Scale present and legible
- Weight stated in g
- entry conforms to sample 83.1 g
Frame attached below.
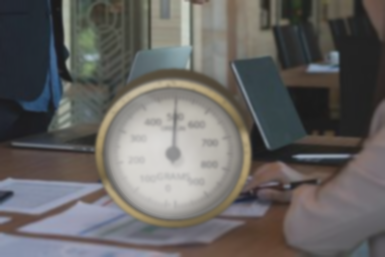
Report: 500 g
